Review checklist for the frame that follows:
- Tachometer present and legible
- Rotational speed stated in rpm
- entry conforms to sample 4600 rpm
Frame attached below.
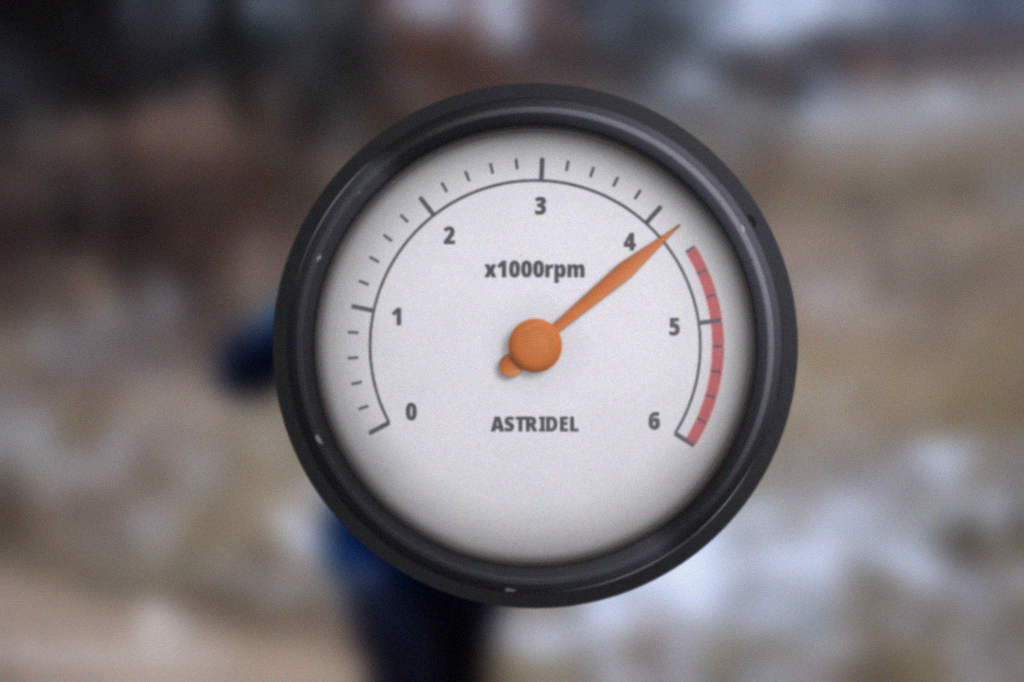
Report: 4200 rpm
